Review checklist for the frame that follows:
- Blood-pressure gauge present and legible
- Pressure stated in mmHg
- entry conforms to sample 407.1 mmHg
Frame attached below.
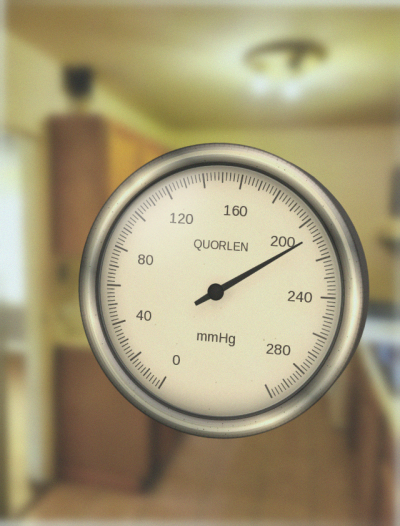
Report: 208 mmHg
